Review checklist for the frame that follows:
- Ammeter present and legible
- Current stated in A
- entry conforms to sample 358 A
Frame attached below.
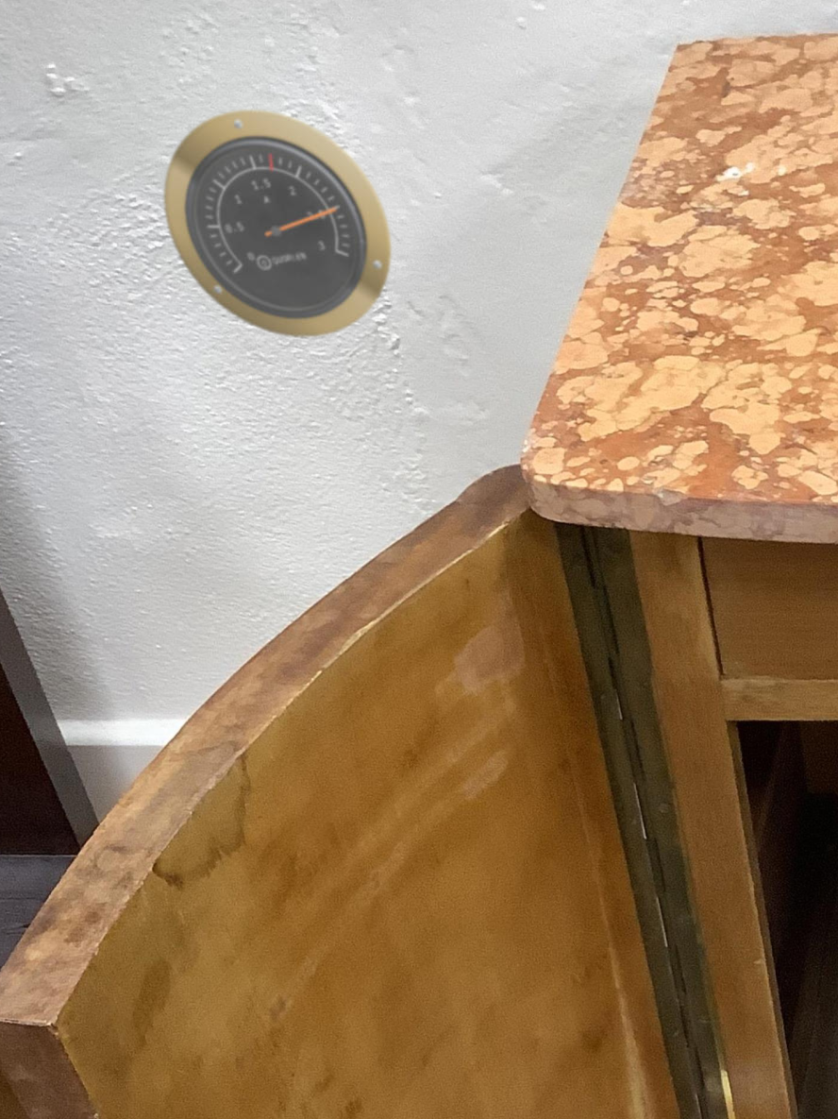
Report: 2.5 A
